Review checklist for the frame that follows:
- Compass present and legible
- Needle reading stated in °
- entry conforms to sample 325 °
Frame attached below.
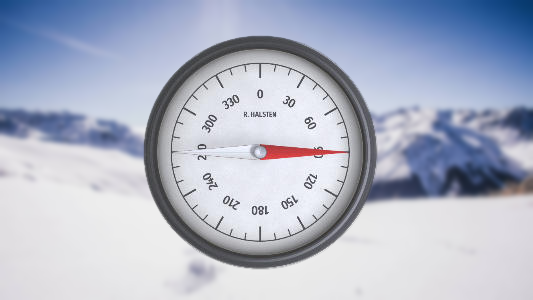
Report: 90 °
